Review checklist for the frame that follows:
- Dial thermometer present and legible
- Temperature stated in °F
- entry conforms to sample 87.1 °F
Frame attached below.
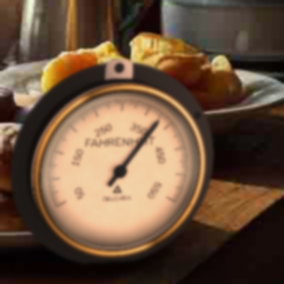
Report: 375 °F
